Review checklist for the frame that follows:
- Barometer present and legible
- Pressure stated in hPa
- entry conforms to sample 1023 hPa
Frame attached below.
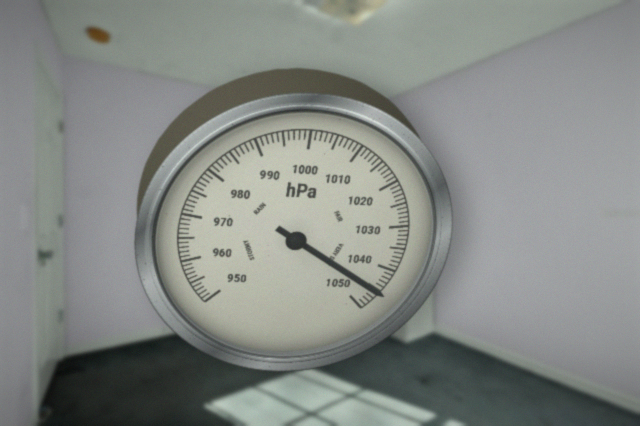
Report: 1045 hPa
